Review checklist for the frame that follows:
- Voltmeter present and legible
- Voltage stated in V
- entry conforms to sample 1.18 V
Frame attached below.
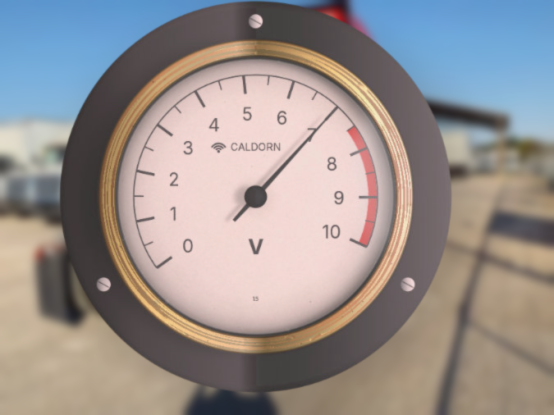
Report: 7 V
